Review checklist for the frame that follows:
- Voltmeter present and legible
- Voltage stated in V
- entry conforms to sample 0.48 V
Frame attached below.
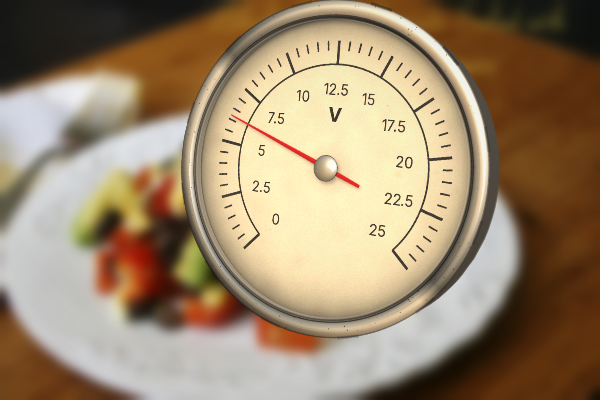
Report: 6.25 V
